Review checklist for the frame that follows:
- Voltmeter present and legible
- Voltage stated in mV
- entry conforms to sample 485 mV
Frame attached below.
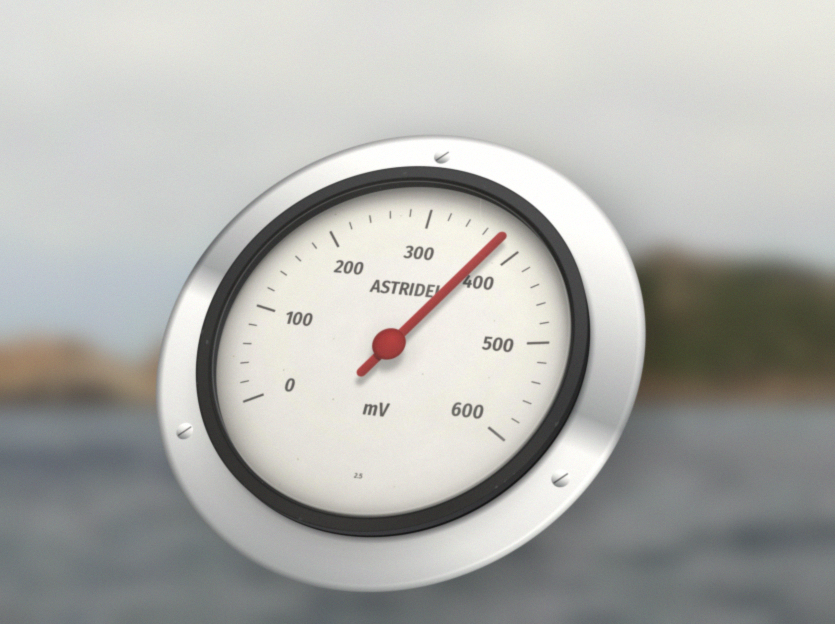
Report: 380 mV
